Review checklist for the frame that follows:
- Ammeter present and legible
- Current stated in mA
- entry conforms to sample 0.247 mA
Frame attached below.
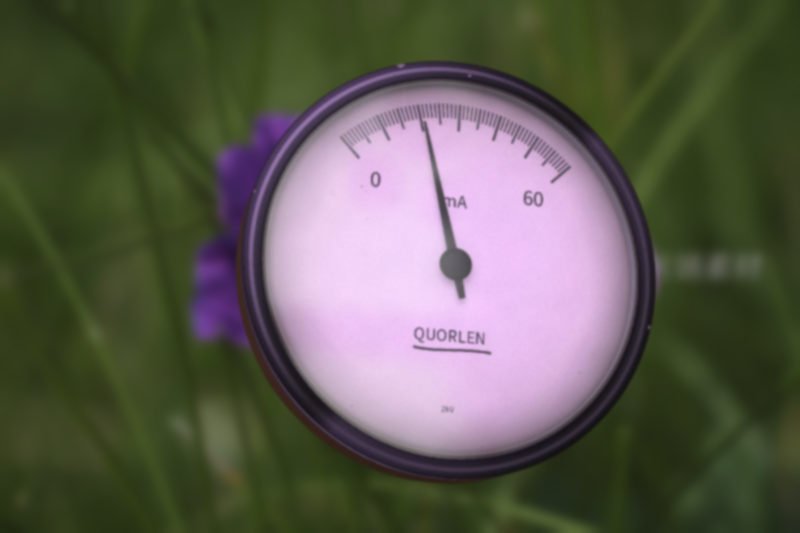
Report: 20 mA
